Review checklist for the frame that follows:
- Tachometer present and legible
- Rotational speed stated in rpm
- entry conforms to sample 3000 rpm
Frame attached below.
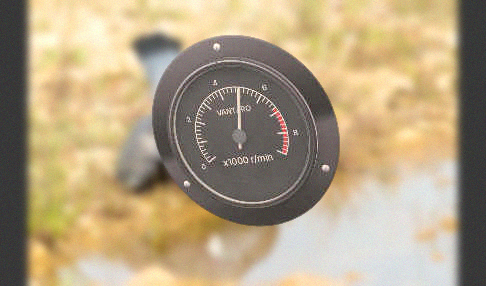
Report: 5000 rpm
